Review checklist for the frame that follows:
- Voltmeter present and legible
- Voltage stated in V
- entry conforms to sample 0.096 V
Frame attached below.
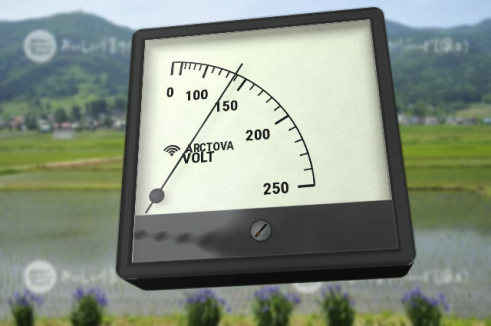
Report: 140 V
